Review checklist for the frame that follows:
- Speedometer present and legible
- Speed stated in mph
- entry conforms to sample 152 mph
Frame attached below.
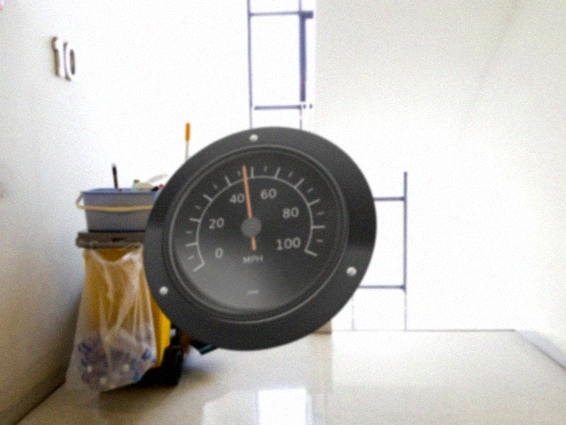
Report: 47.5 mph
